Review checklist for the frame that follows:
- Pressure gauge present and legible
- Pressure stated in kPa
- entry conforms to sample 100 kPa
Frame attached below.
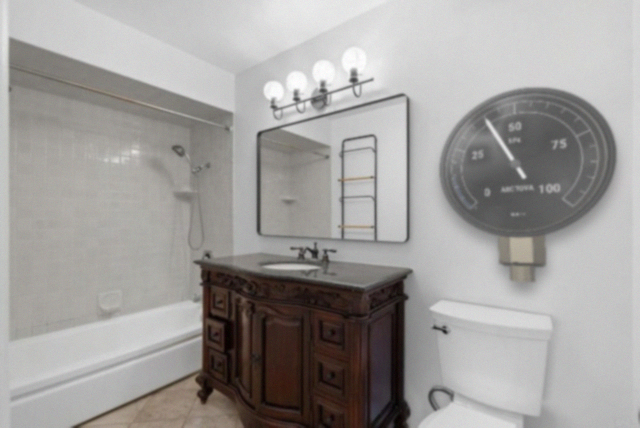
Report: 40 kPa
